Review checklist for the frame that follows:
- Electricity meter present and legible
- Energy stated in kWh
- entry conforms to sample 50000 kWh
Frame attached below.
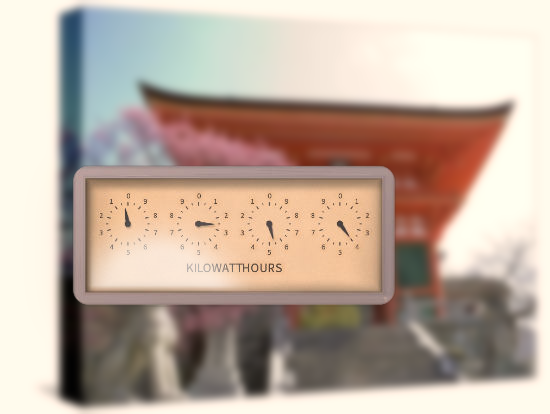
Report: 254 kWh
